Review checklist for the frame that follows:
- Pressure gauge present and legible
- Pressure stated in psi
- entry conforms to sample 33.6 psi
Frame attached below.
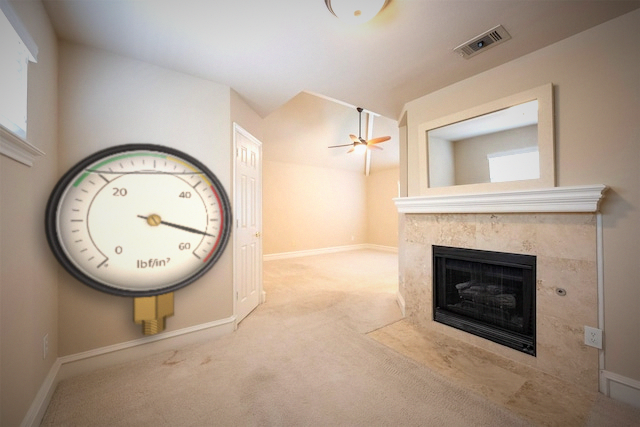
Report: 54 psi
